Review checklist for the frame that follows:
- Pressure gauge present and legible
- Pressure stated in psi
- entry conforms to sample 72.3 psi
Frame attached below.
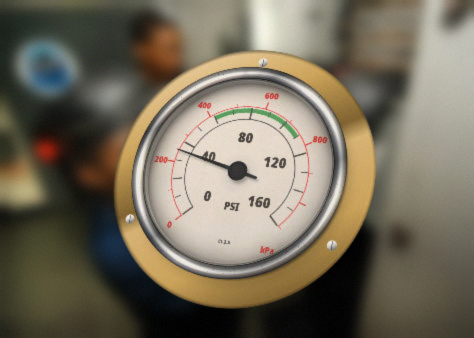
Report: 35 psi
